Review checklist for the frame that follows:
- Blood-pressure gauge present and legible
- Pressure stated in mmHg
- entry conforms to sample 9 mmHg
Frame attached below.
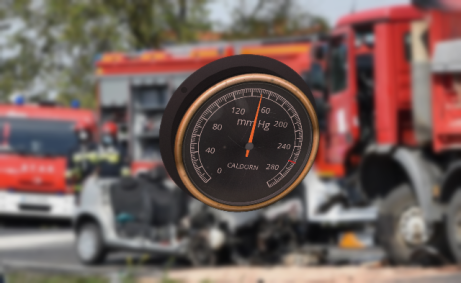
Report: 150 mmHg
